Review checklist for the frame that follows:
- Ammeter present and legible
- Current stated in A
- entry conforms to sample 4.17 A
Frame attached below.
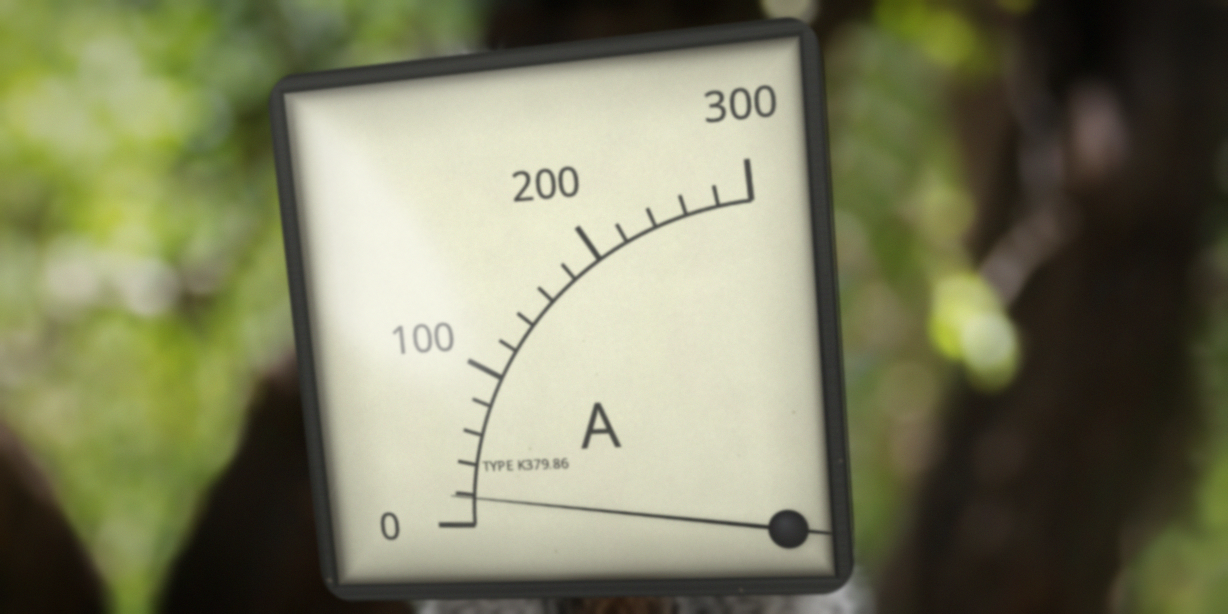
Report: 20 A
